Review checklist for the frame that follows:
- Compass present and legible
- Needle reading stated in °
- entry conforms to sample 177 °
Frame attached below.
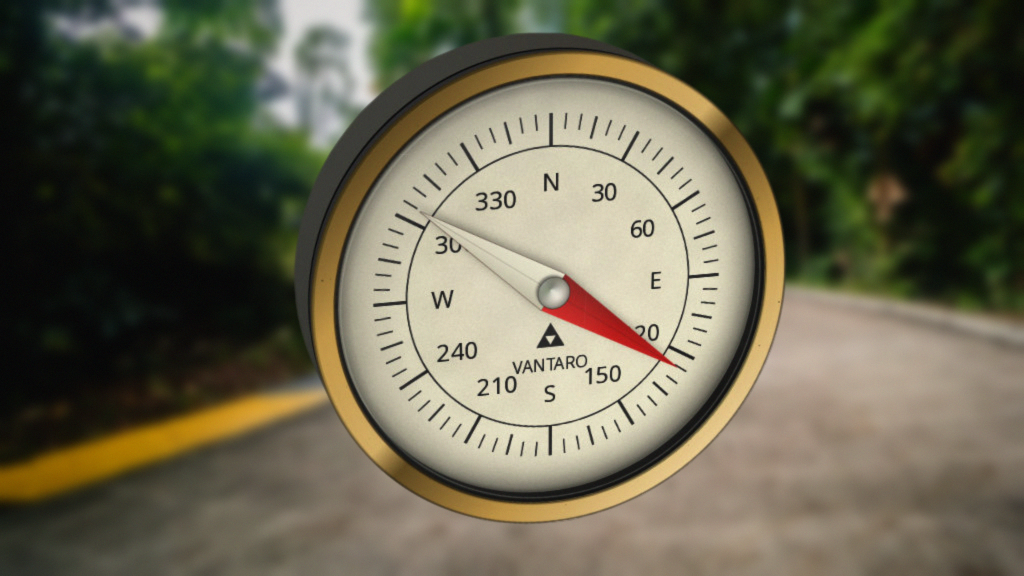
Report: 125 °
